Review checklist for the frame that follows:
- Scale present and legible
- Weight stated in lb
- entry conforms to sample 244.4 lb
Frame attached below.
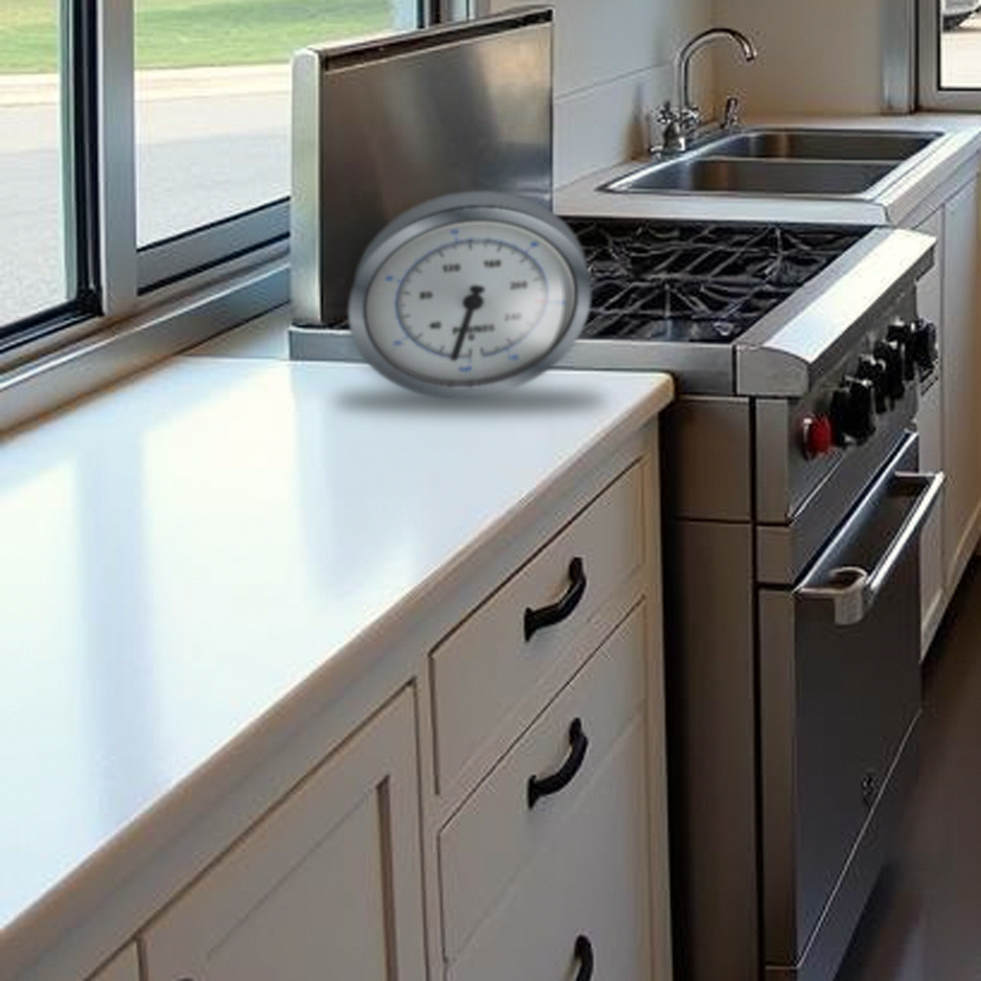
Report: 10 lb
